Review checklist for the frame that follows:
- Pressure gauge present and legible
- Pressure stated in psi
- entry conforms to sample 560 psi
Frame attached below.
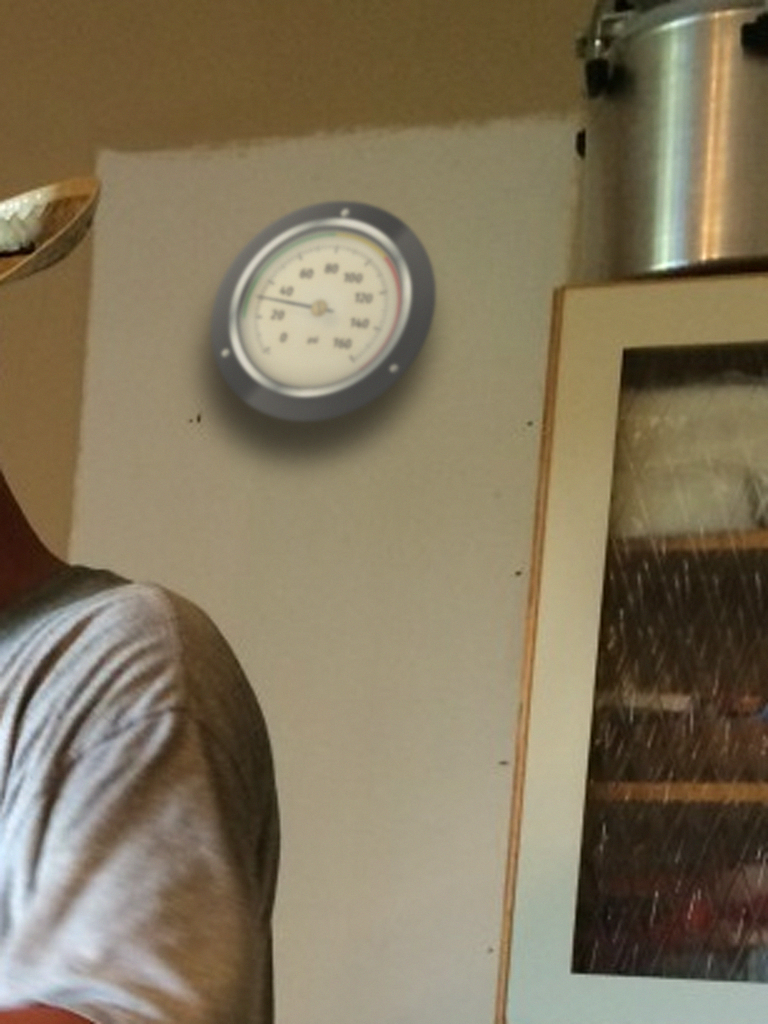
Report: 30 psi
